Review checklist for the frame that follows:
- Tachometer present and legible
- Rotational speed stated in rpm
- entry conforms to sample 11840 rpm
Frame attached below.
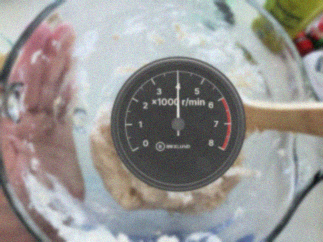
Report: 4000 rpm
